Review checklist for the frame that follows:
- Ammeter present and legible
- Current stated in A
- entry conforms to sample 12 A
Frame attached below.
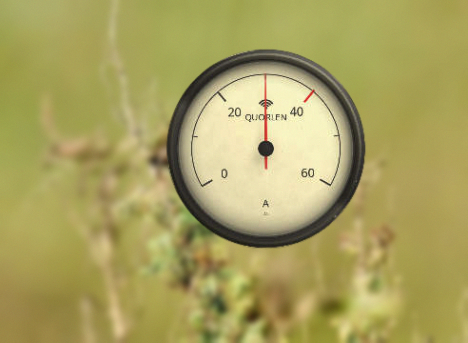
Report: 30 A
